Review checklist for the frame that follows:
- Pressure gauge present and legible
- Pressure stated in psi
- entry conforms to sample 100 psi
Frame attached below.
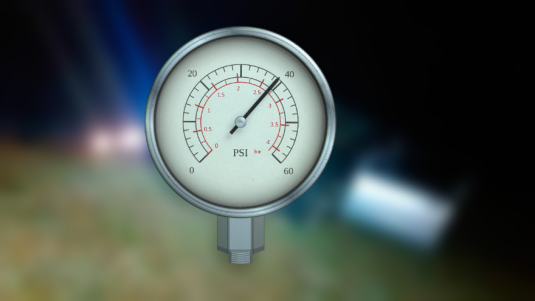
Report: 39 psi
